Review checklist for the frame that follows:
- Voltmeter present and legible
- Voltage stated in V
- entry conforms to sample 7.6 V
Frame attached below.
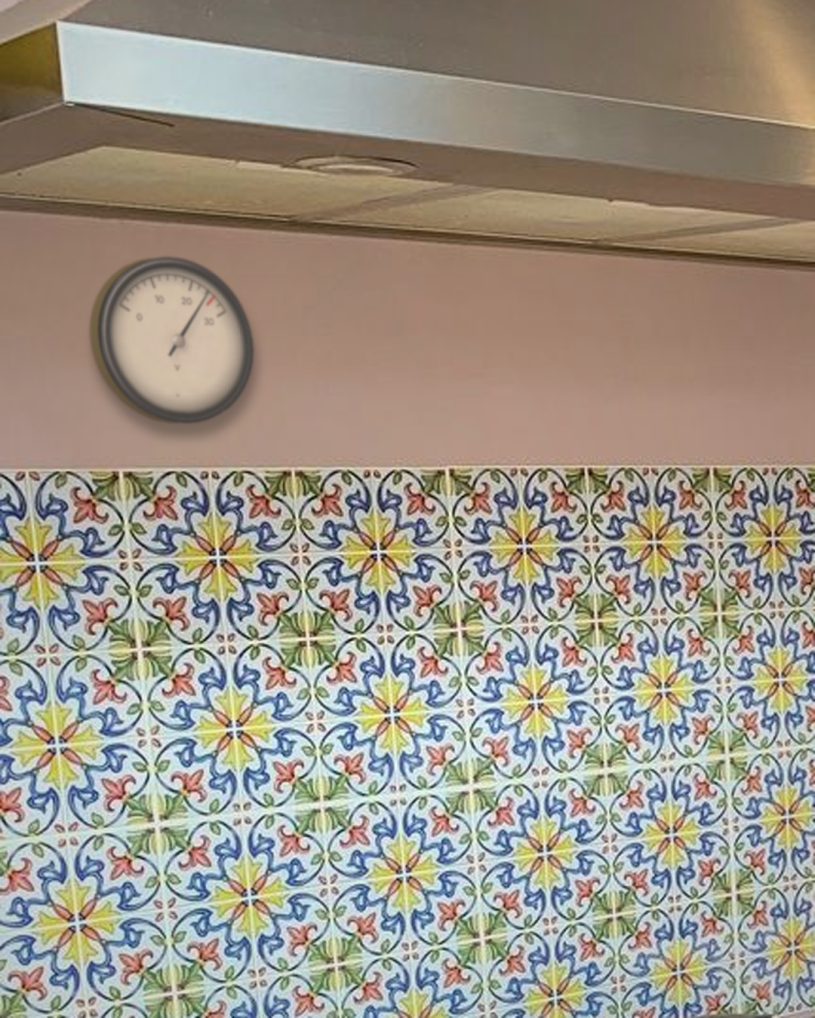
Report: 24 V
